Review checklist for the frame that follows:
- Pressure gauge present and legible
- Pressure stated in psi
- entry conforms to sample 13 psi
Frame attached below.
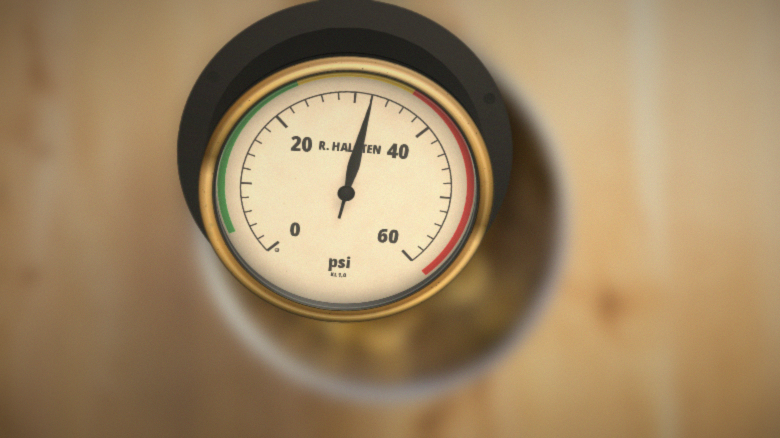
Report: 32 psi
